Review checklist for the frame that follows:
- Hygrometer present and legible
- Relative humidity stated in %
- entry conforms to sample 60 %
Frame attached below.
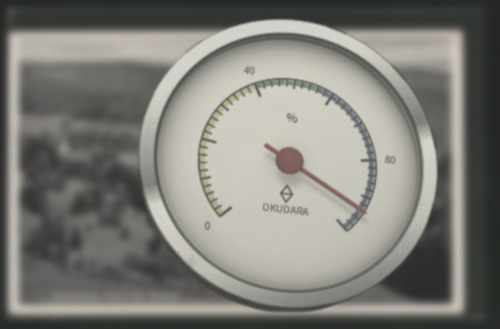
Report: 94 %
